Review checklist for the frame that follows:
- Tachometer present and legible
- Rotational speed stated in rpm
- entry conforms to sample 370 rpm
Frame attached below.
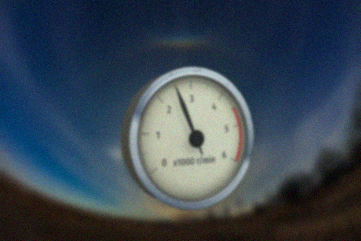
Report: 2500 rpm
